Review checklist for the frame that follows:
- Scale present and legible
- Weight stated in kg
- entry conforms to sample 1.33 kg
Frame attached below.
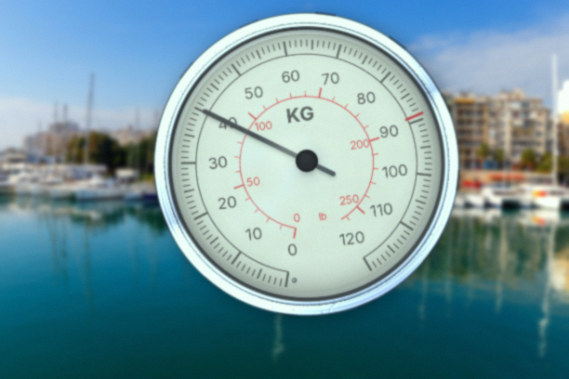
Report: 40 kg
